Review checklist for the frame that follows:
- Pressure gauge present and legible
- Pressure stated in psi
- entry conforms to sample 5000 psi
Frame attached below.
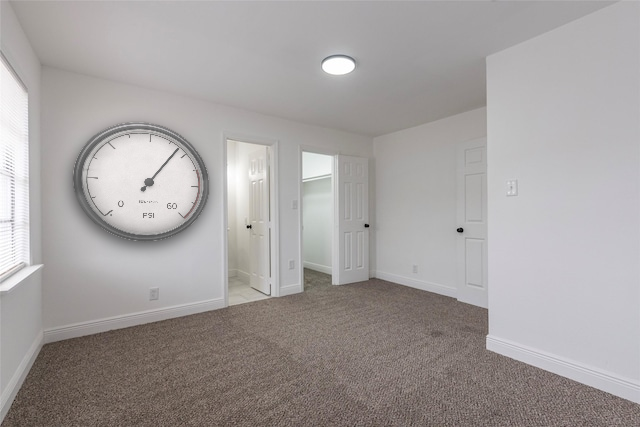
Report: 37.5 psi
